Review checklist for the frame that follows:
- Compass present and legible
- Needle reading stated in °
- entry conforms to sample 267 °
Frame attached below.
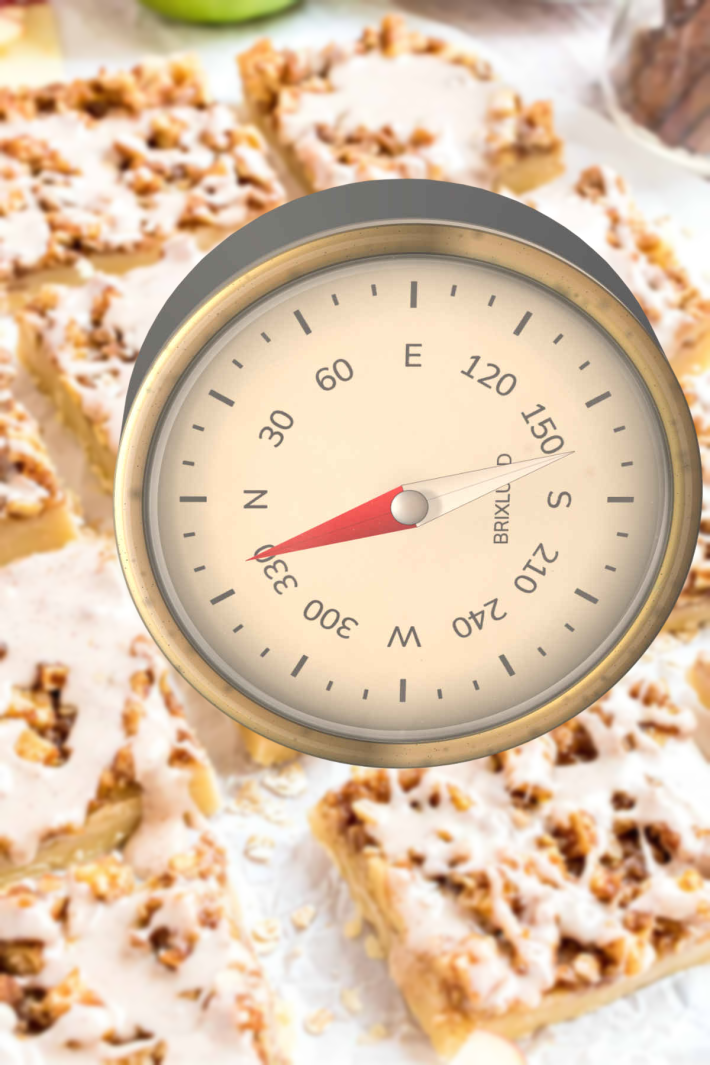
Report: 340 °
